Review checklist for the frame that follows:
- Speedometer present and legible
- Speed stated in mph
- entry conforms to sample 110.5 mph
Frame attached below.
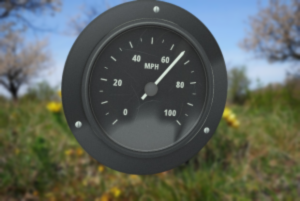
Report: 65 mph
